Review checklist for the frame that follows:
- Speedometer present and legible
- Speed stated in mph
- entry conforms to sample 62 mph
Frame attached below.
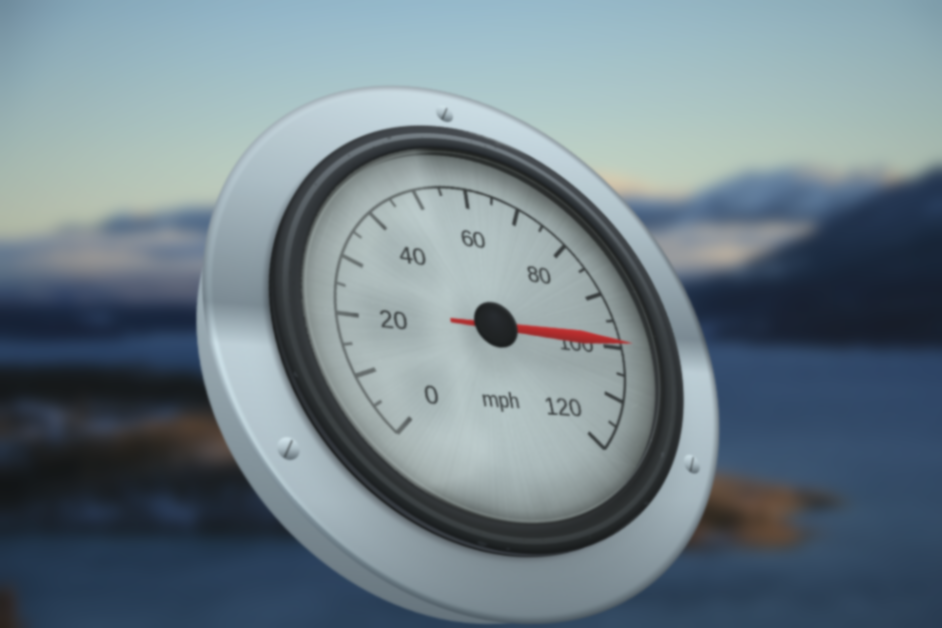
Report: 100 mph
